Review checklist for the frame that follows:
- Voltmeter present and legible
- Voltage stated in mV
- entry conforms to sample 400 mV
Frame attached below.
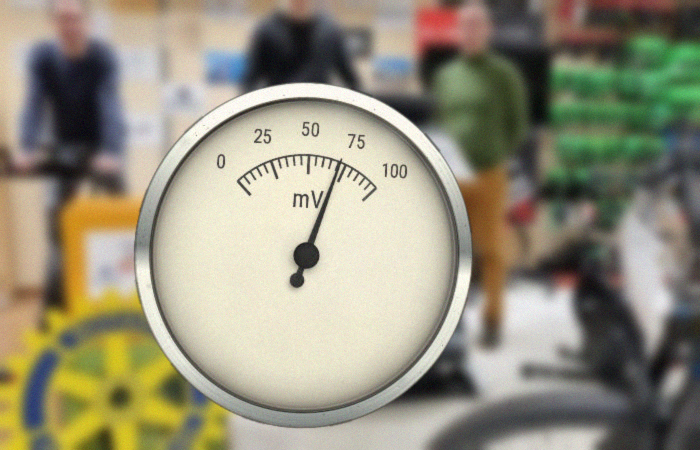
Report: 70 mV
